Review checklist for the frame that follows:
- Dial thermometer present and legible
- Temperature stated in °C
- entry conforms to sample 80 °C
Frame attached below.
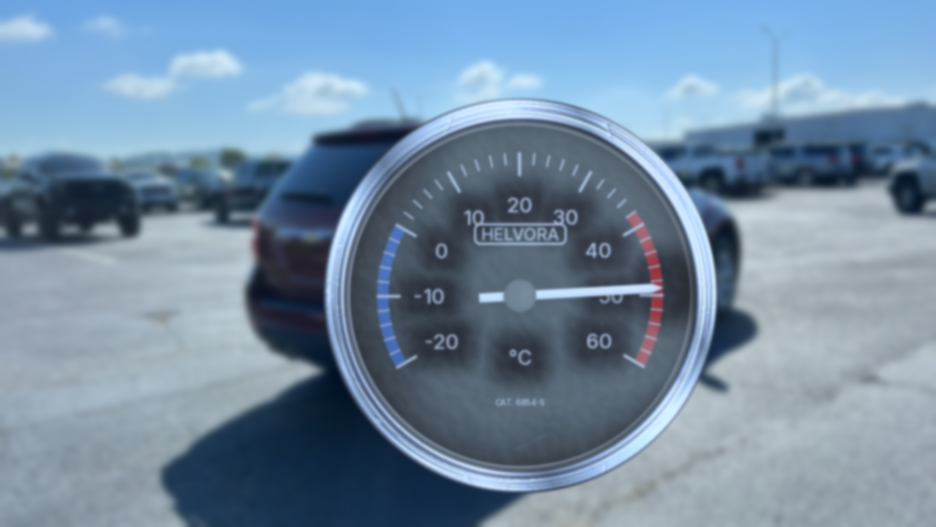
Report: 49 °C
